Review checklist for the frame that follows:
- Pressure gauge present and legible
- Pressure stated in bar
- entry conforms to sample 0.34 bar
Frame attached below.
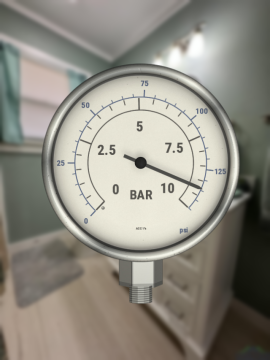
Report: 9.25 bar
